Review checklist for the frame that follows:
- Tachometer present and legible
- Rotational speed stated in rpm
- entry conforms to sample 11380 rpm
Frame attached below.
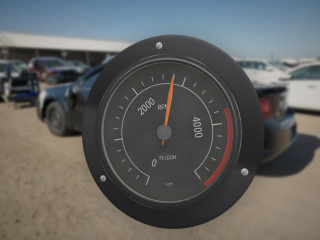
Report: 2800 rpm
